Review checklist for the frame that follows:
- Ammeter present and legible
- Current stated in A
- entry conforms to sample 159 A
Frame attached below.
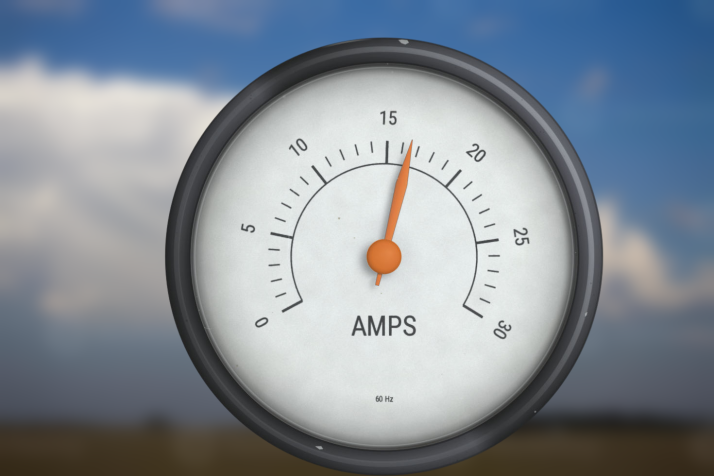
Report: 16.5 A
